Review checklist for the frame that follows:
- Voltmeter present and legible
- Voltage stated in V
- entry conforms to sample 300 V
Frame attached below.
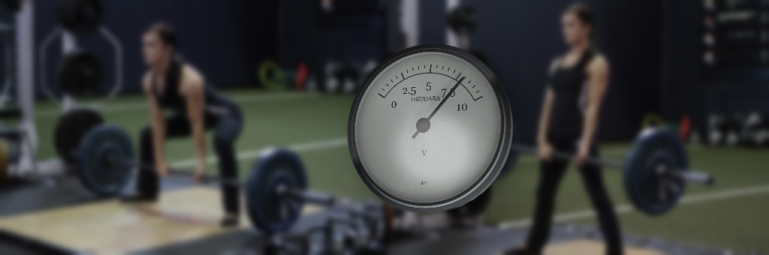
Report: 8 V
